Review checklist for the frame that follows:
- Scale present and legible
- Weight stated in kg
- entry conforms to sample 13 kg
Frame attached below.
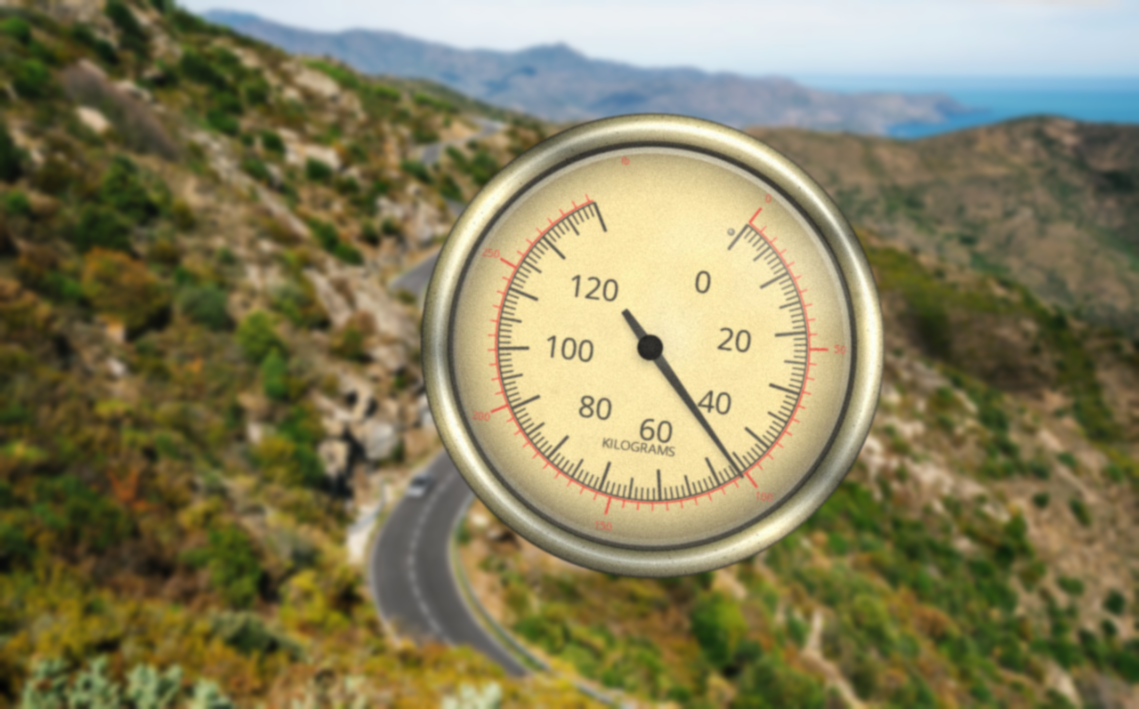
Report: 46 kg
